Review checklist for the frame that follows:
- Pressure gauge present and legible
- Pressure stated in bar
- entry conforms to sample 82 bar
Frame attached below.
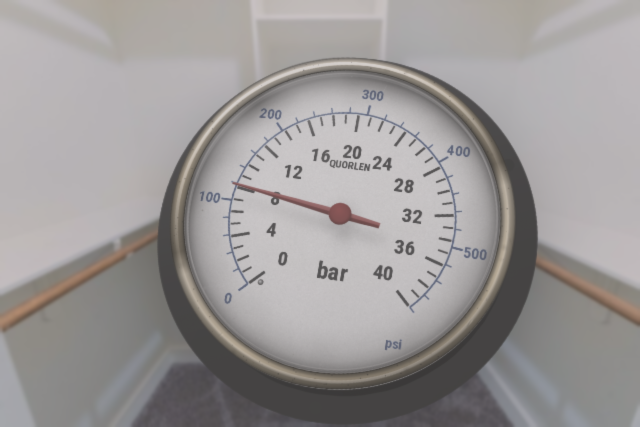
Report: 8 bar
